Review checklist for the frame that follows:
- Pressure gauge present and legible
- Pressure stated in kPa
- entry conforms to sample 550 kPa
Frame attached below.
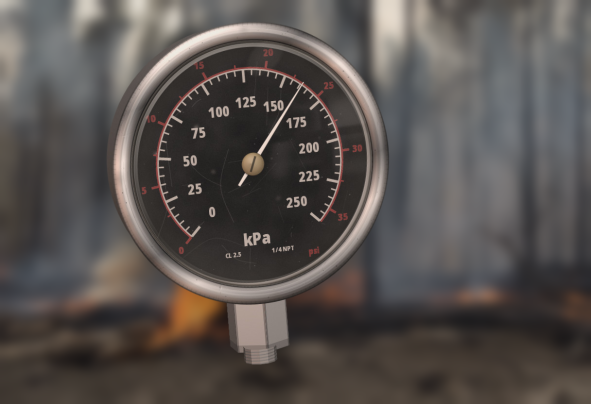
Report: 160 kPa
